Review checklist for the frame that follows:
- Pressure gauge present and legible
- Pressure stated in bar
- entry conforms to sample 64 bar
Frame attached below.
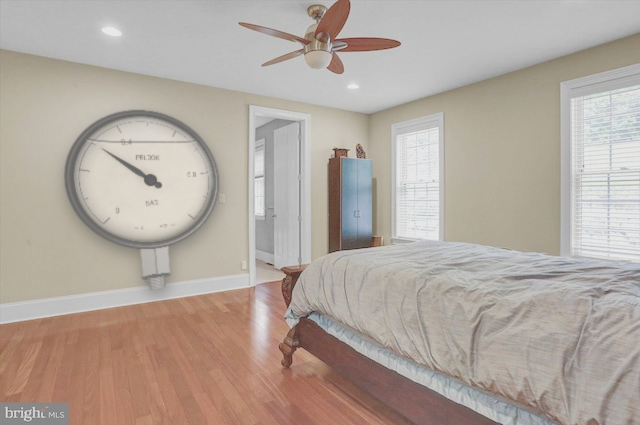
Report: 0.3 bar
